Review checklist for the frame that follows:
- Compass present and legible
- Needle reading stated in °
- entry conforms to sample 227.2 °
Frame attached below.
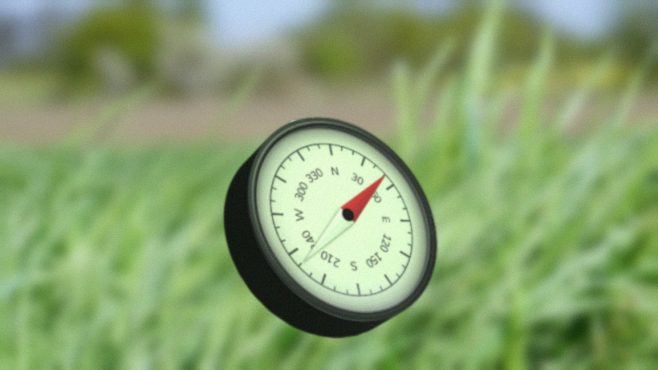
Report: 50 °
